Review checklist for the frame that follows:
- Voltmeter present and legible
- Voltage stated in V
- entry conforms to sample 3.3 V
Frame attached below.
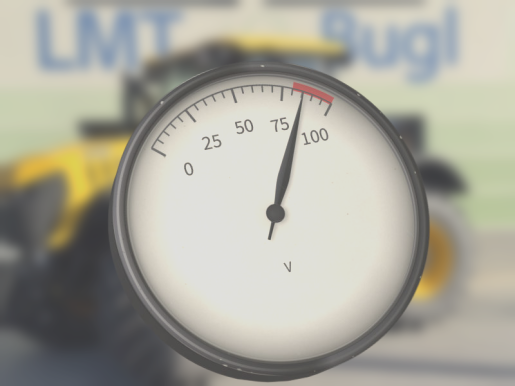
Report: 85 V
